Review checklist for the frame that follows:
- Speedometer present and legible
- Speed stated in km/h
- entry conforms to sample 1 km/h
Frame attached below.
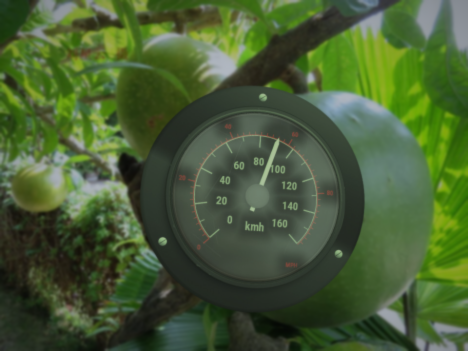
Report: 90 km/h
